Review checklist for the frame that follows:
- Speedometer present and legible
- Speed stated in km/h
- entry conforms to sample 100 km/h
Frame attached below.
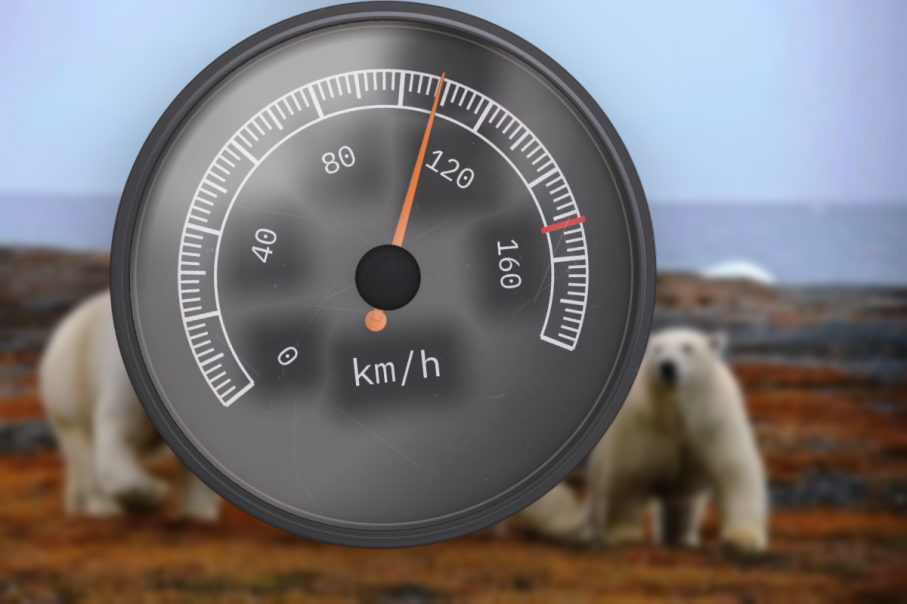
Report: 108 km/h
